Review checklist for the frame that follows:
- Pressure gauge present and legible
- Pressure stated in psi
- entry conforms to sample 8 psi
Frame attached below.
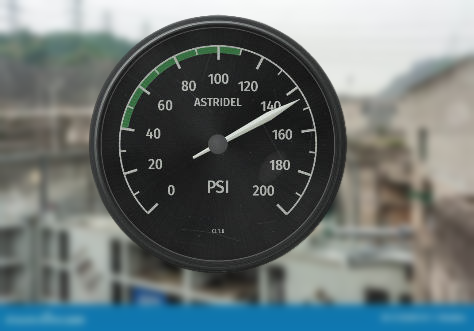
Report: 145 psi
